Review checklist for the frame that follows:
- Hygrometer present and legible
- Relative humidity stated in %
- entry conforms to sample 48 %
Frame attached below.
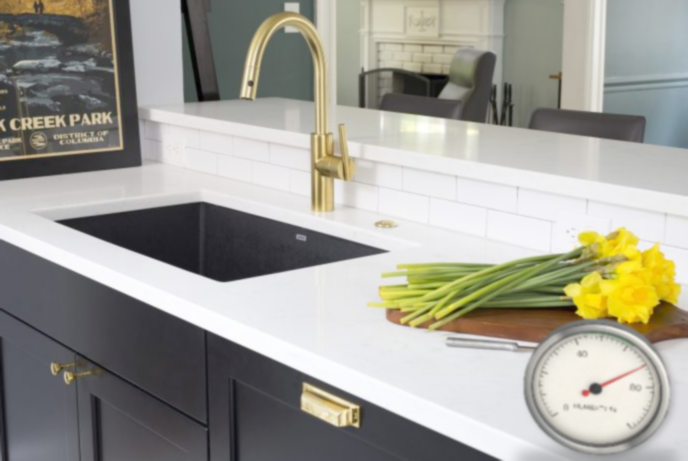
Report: 70 %
